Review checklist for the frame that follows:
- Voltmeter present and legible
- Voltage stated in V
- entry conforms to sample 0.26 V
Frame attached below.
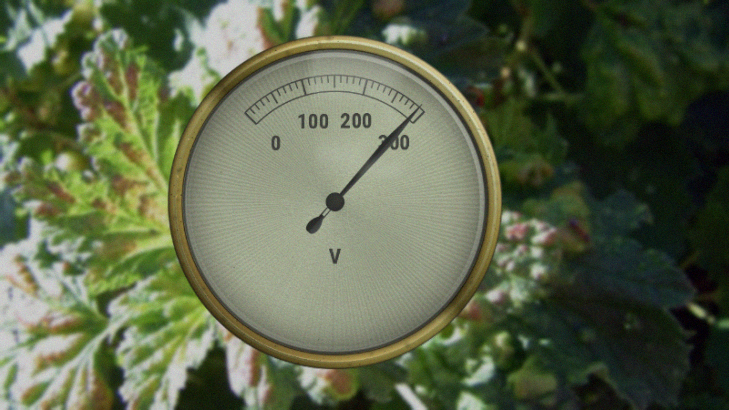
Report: 290 V
